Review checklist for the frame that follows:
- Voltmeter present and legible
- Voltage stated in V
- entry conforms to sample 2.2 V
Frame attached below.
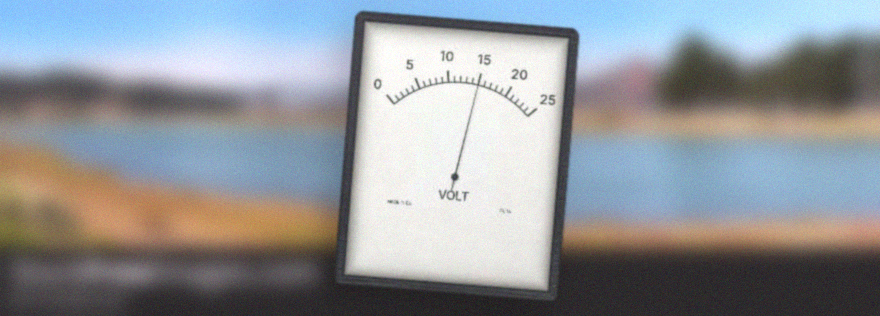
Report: 15 V
